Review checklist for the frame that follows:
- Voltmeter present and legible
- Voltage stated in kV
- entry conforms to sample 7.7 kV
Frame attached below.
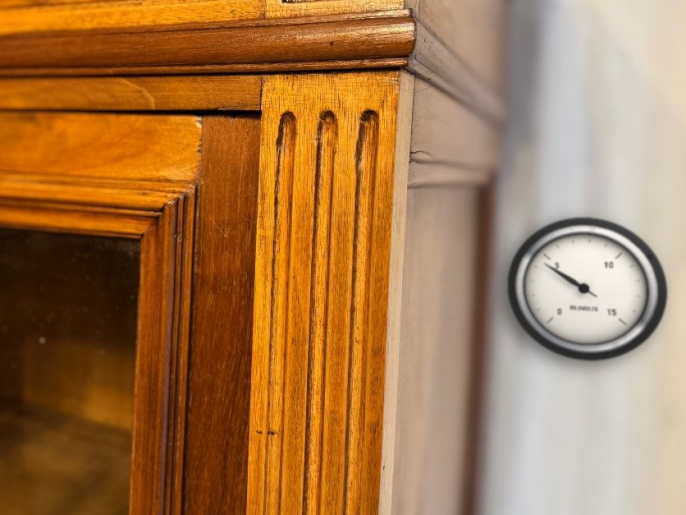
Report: 4.5 kV
